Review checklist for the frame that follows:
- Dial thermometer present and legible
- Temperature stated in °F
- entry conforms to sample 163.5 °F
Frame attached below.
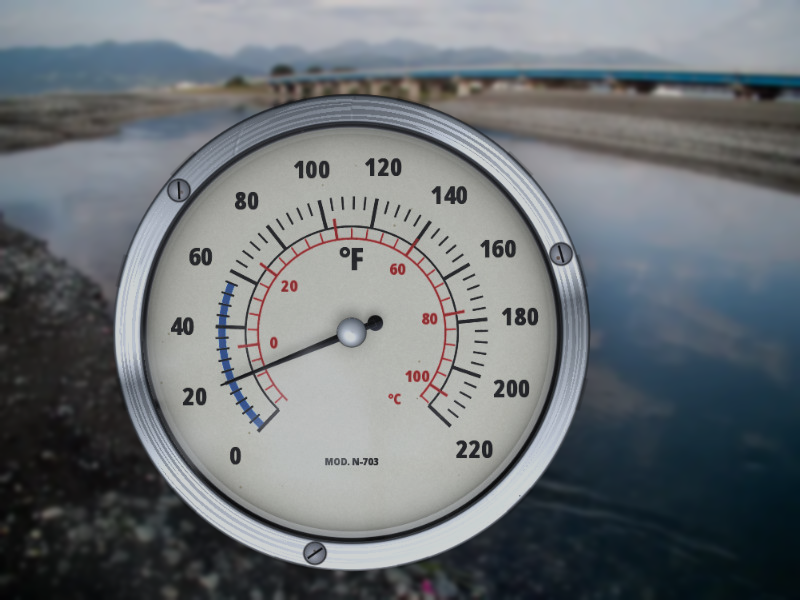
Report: 20 °F
